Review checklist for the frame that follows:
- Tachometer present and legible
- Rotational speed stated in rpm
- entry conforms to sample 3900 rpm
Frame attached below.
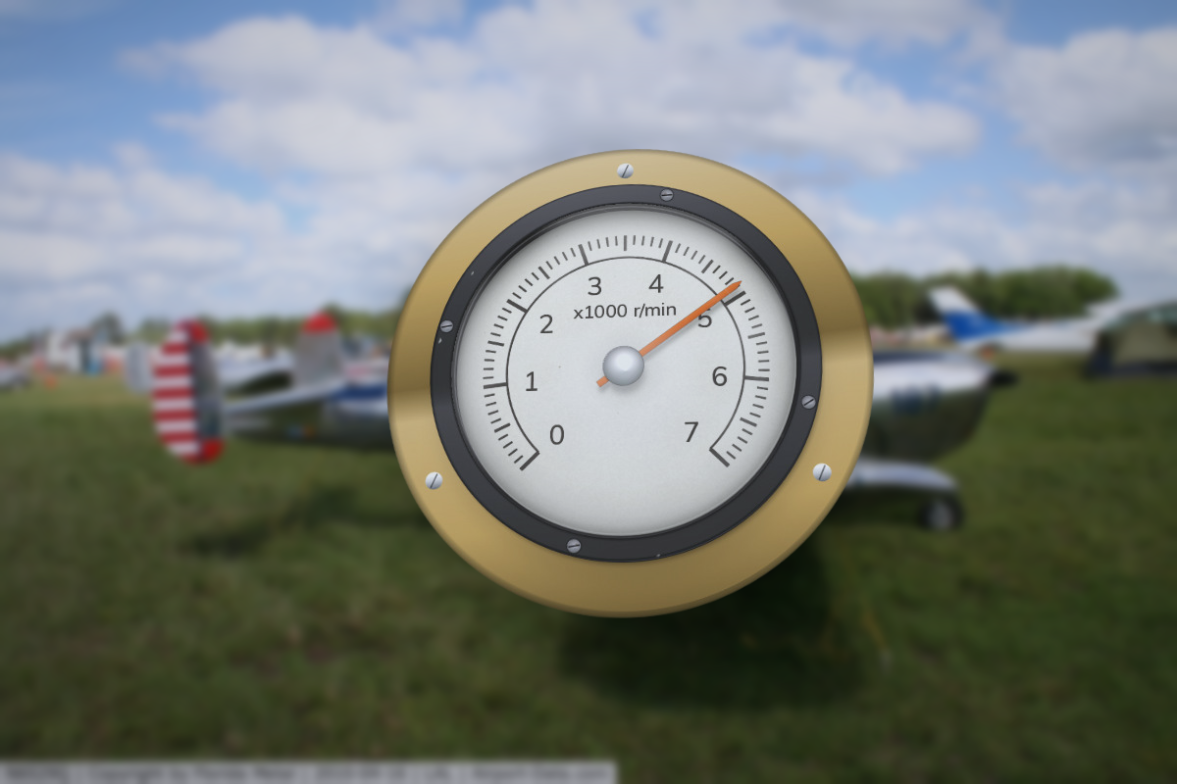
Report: 4900 rpm
